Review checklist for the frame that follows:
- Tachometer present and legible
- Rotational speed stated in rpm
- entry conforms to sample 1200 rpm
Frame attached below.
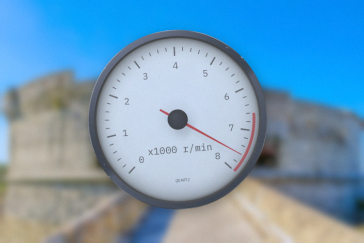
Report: 7600 rpm
